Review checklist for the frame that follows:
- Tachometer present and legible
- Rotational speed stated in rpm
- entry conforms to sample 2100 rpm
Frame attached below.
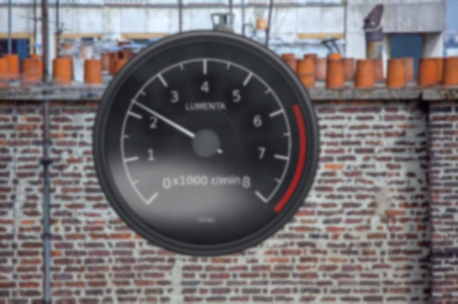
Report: 2250 rpm
